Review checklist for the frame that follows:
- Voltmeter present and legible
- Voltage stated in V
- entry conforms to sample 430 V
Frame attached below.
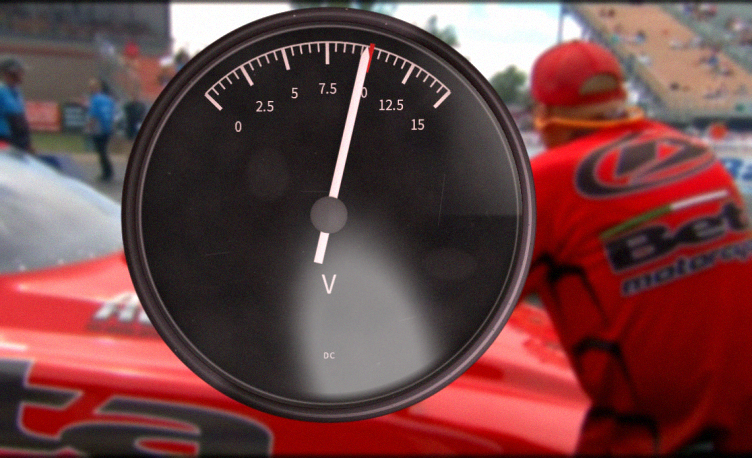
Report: 9.75 V
